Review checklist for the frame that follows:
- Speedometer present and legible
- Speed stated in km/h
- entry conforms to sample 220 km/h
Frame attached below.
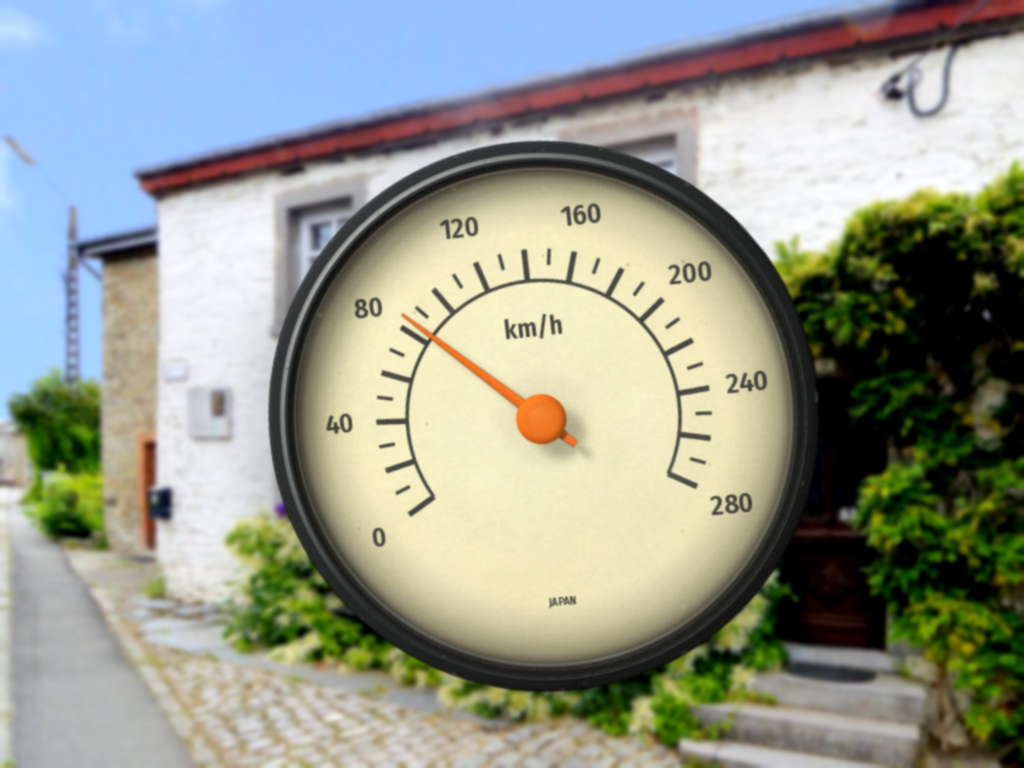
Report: 85 km/h
